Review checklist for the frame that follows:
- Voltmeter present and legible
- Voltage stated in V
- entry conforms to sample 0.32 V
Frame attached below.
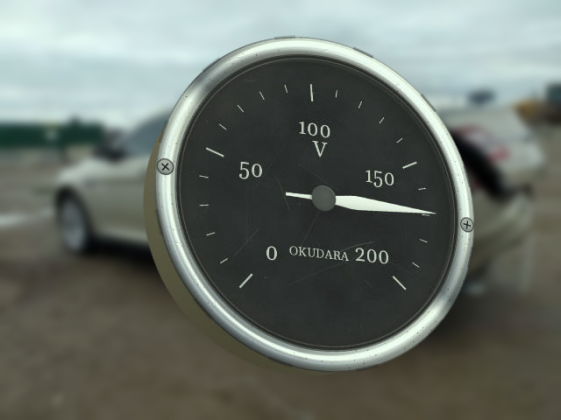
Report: 170 V
